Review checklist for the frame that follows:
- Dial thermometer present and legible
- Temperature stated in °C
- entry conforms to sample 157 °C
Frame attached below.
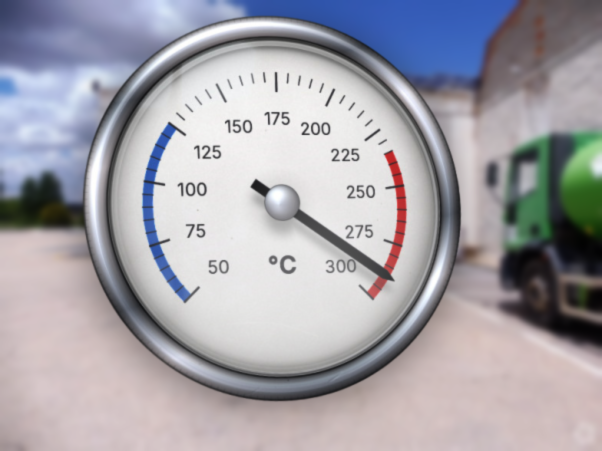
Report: 290 °C
